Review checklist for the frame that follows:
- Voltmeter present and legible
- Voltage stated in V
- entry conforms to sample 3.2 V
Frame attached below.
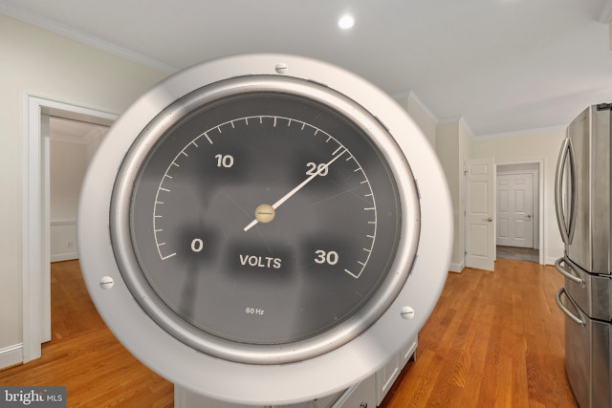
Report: 20.5 V
